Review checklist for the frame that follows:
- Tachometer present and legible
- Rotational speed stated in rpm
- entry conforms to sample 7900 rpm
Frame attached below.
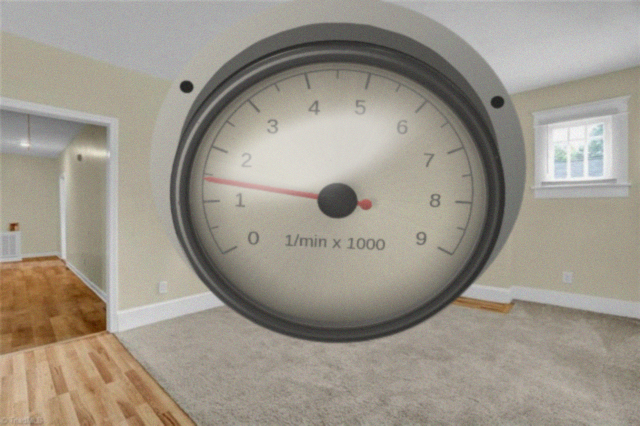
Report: 1500 rpm
